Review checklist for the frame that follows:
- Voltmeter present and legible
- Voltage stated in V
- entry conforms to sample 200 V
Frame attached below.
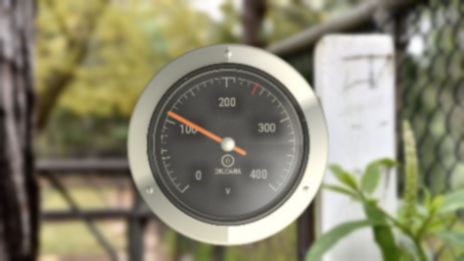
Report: 110 V
